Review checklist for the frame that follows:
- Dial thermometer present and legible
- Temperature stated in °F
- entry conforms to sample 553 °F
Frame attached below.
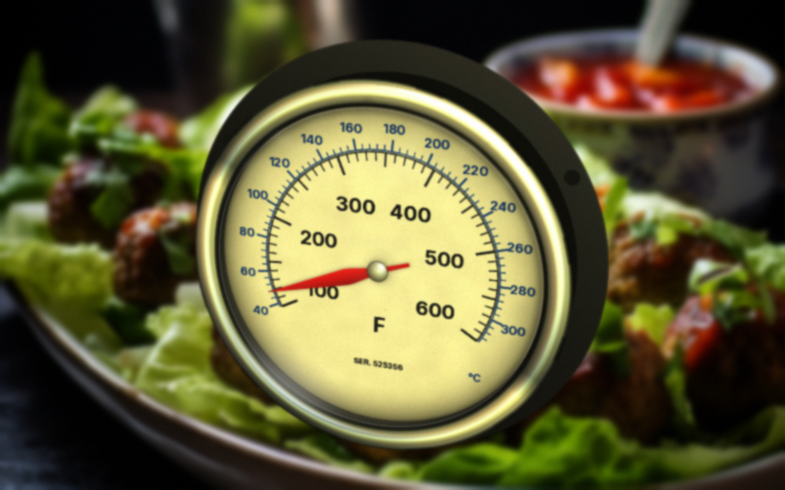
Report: 120 °F
